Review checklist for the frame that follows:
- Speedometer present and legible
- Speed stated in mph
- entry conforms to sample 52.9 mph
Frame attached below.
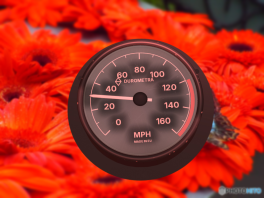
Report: 30 mph
